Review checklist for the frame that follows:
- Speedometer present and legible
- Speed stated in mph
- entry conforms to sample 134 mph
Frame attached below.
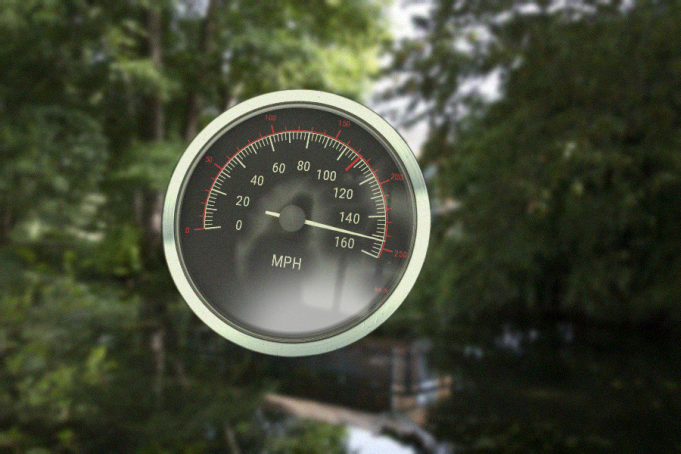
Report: 152 mph
